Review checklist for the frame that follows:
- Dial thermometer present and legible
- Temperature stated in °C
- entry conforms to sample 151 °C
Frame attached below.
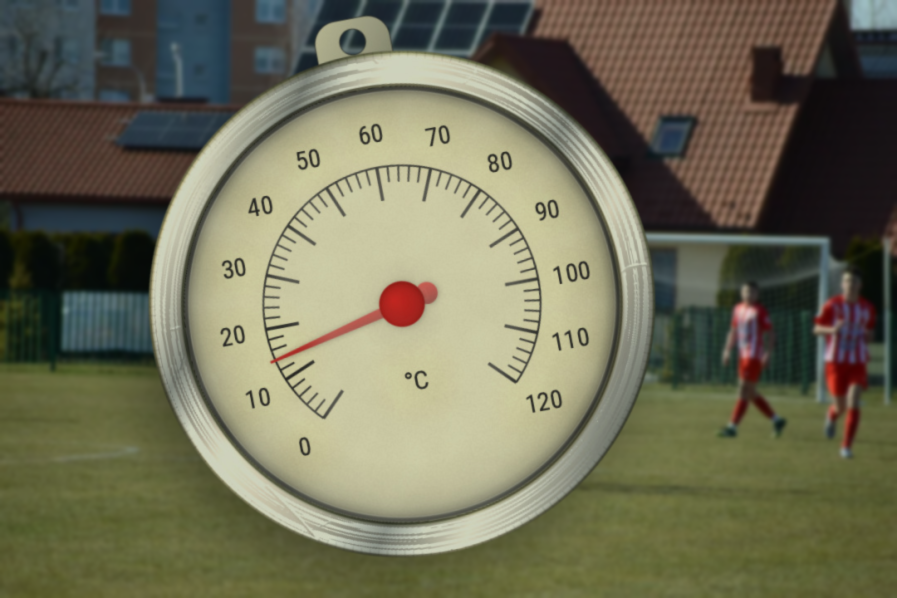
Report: 14 °C
